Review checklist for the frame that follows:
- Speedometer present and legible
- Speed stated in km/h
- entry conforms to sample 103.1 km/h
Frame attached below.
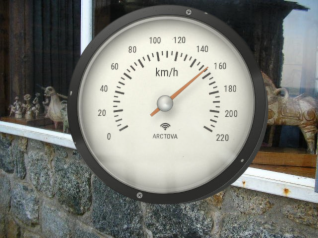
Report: 155 km/h
